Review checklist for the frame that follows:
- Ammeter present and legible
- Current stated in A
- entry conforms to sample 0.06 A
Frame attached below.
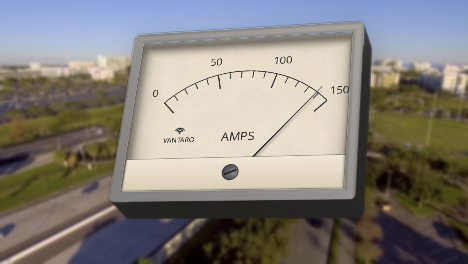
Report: 140 A
